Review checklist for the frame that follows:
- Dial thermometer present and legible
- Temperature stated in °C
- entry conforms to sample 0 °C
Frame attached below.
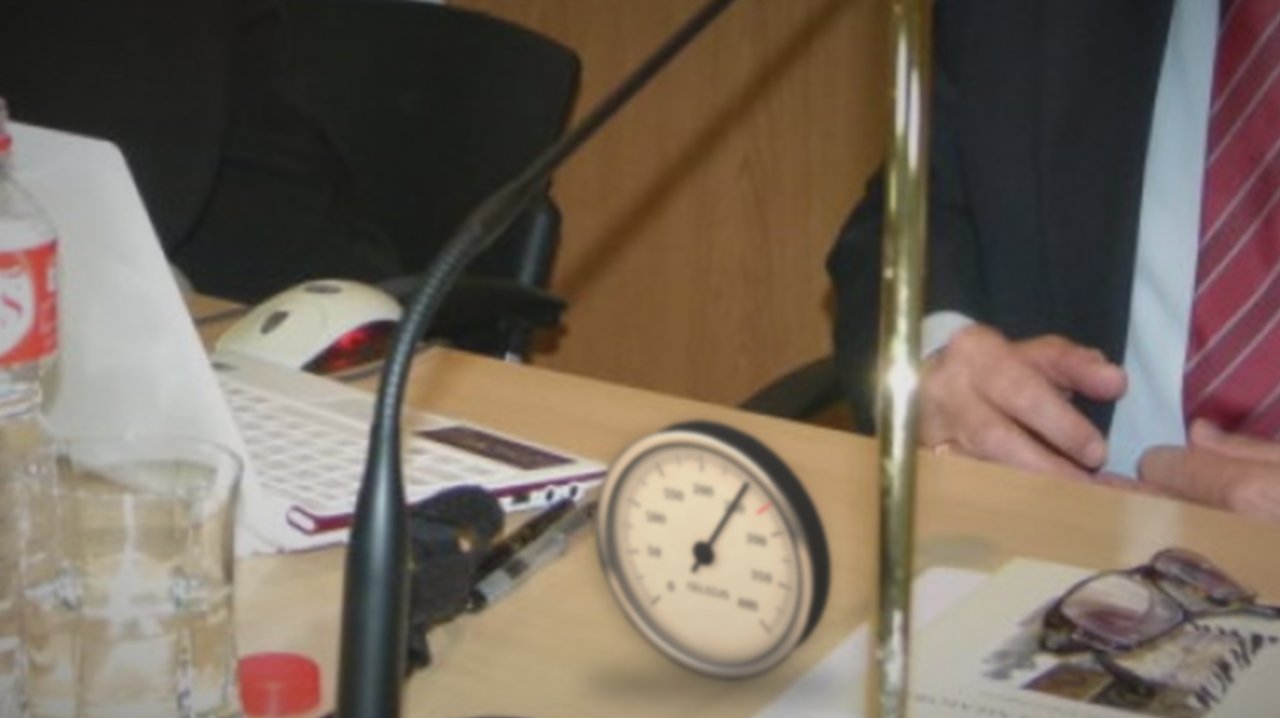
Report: 250 °C
